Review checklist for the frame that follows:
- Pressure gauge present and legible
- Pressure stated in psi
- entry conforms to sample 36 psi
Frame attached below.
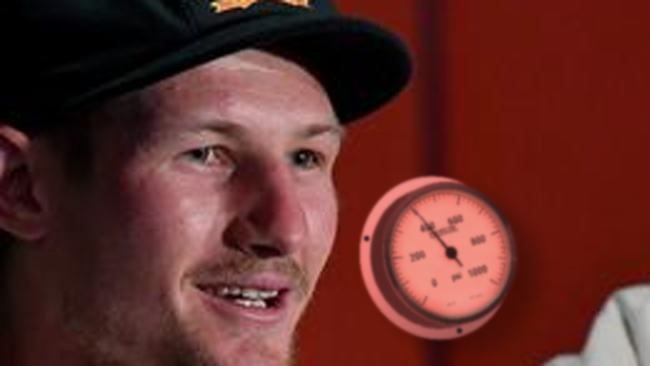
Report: 400 psi
